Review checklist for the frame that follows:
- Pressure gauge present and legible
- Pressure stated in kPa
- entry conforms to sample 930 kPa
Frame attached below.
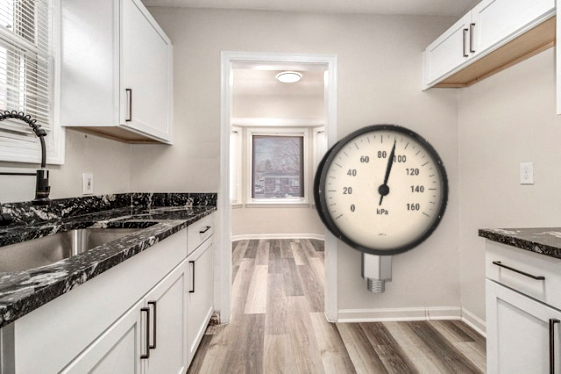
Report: 90 kPa
